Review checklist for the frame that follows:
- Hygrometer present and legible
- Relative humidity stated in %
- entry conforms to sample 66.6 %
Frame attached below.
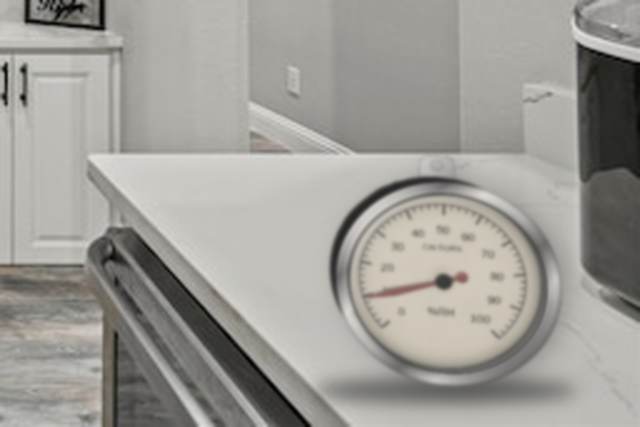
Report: 10 %
